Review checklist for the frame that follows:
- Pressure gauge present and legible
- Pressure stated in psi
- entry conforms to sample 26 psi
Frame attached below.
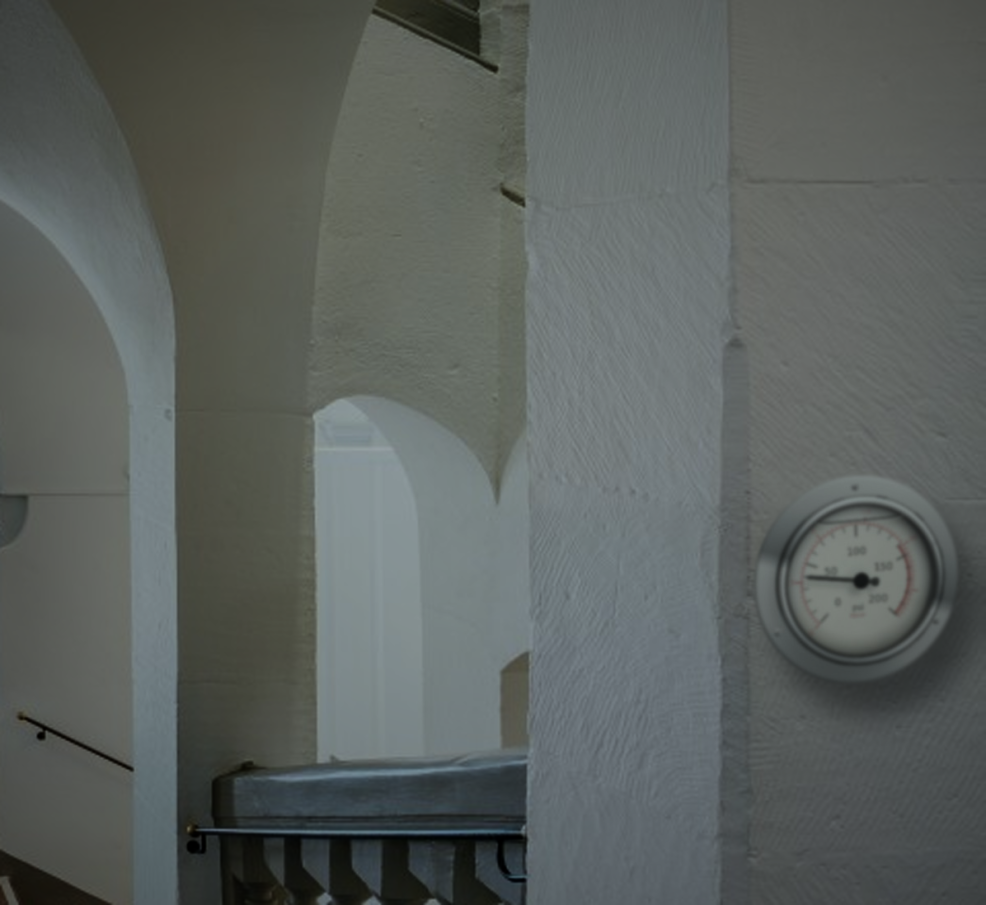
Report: 40 psi
